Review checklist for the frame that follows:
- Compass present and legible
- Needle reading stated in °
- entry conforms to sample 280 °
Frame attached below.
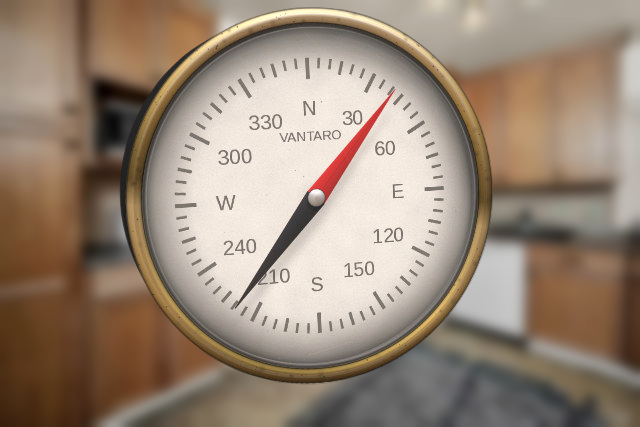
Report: 40 °
